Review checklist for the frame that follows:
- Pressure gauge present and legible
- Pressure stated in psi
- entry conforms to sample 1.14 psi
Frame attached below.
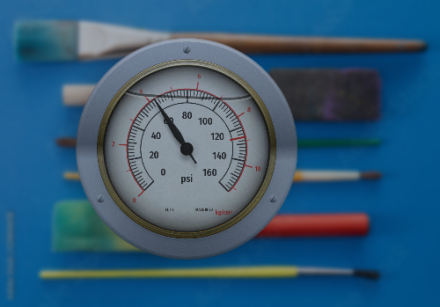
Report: 60 psi
